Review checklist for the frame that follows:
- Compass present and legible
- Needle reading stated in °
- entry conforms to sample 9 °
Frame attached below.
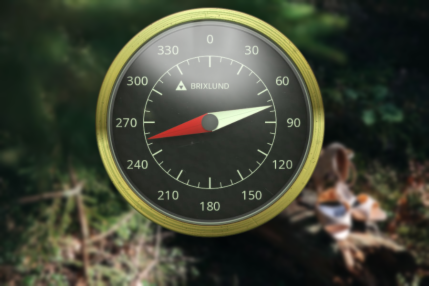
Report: 255 °
